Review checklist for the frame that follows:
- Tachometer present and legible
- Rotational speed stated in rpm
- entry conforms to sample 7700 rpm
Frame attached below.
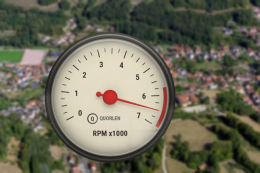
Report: 6500 rpm
